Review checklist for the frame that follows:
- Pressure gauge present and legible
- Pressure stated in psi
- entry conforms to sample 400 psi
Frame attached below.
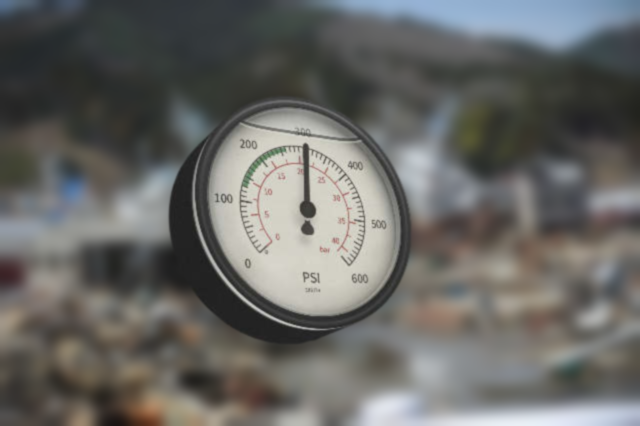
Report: 300 psi
